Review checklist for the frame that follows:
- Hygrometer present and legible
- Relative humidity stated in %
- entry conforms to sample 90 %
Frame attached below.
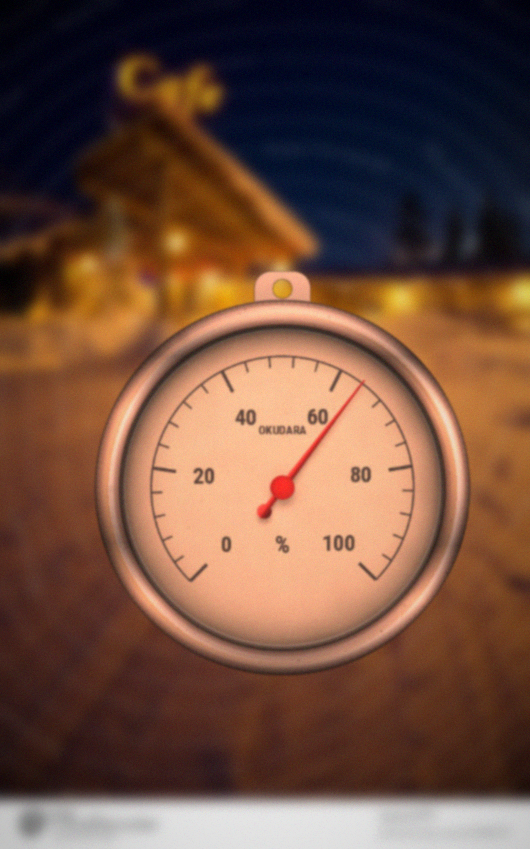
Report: 64 %
